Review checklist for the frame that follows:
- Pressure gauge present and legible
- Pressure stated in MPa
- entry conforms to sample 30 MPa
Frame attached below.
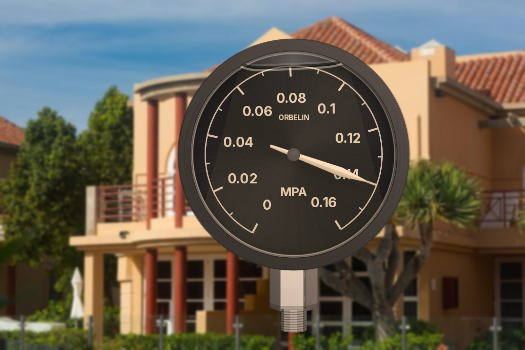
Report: 0.14 MPa
